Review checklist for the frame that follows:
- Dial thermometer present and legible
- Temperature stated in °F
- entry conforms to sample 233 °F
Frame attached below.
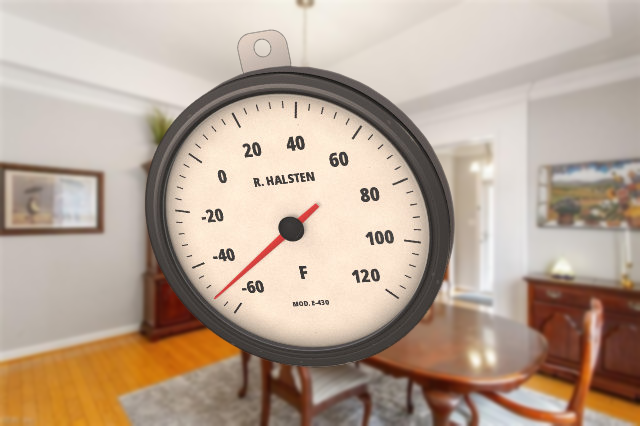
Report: -52 °F
